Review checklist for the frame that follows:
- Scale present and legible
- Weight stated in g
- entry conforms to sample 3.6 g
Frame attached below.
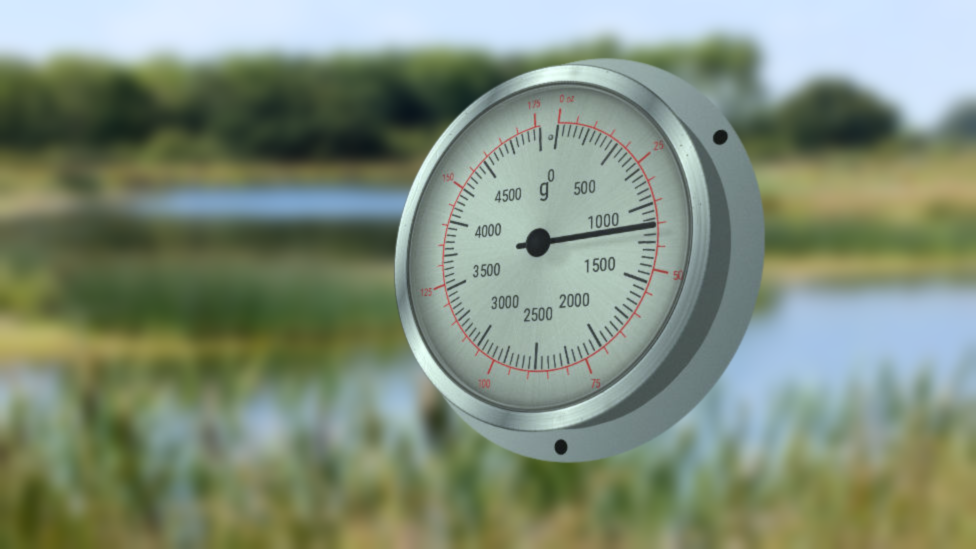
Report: 1150 g
